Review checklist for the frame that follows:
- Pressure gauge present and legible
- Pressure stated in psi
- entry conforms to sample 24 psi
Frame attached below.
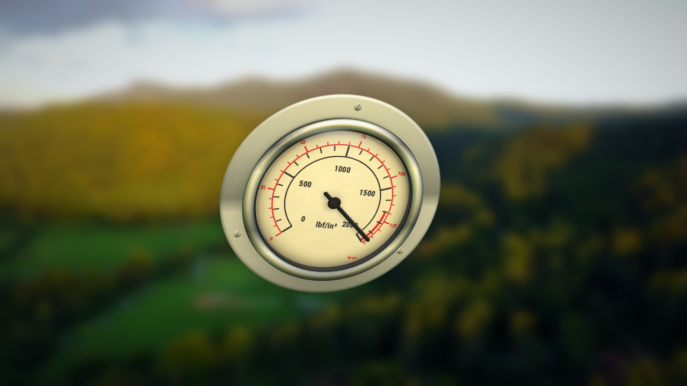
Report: 1950 psi
